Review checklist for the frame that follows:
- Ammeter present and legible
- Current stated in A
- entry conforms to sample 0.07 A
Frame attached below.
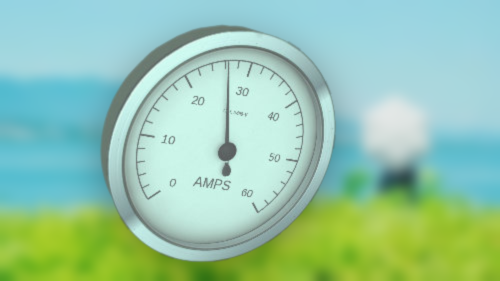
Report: 26 A
